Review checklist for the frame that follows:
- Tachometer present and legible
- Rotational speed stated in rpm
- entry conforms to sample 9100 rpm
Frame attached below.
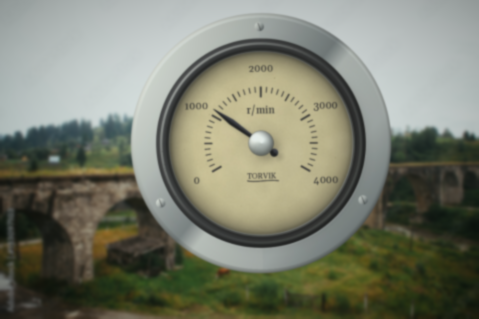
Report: 1100 rpm
